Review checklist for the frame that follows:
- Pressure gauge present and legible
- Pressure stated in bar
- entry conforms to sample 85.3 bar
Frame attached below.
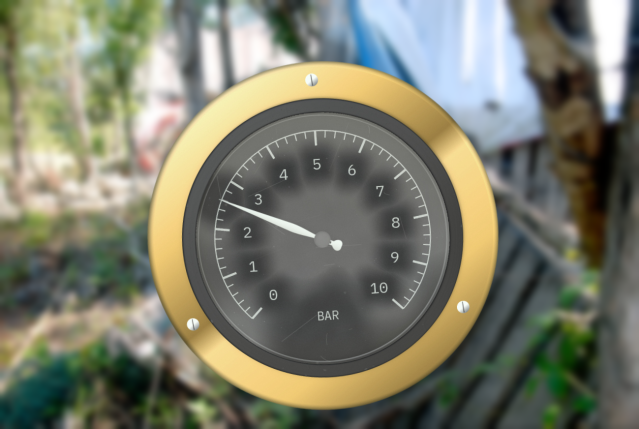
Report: 2.6 bar
